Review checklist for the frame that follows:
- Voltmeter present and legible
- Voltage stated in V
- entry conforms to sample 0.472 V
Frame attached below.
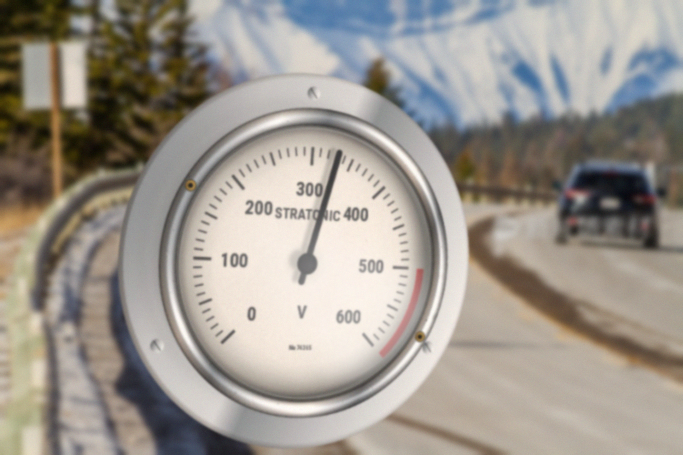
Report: 330 V
